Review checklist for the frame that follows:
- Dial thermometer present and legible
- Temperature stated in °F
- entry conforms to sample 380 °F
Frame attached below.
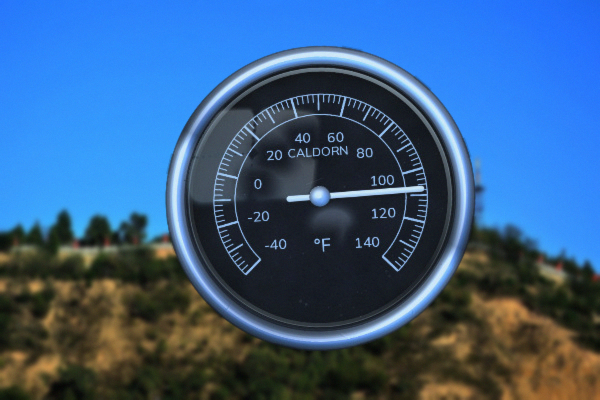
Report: 108 °F
